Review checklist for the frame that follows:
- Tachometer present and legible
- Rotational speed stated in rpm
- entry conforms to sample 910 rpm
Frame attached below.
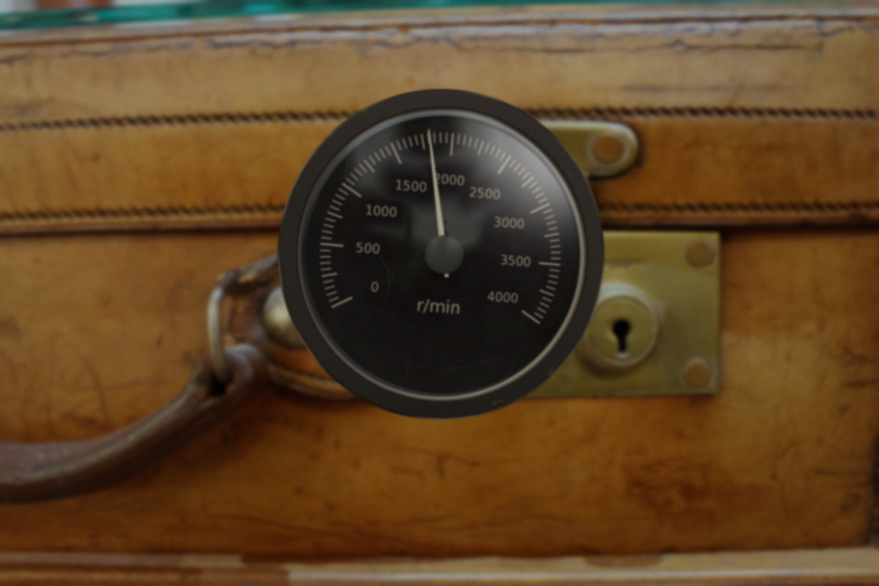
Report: 1800 rpm
